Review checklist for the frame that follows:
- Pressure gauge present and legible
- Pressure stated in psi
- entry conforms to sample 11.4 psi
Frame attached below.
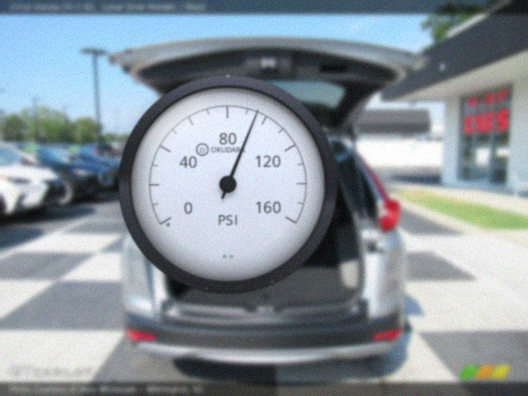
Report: 95 psi
